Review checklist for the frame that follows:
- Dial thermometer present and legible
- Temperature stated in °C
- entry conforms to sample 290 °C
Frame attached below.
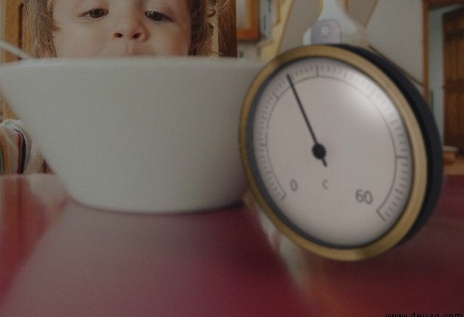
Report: 25 °C
